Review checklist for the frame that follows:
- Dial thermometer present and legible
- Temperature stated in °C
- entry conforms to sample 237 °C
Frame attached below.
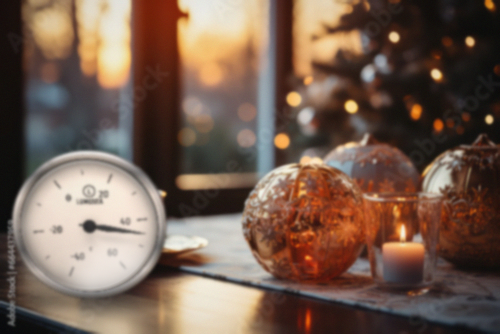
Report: 45 °C
